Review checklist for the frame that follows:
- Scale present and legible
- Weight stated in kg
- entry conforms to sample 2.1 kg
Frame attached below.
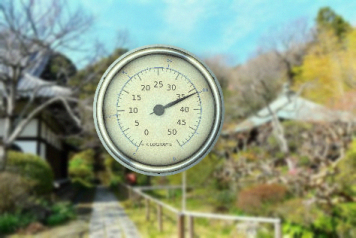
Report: 36 kg
